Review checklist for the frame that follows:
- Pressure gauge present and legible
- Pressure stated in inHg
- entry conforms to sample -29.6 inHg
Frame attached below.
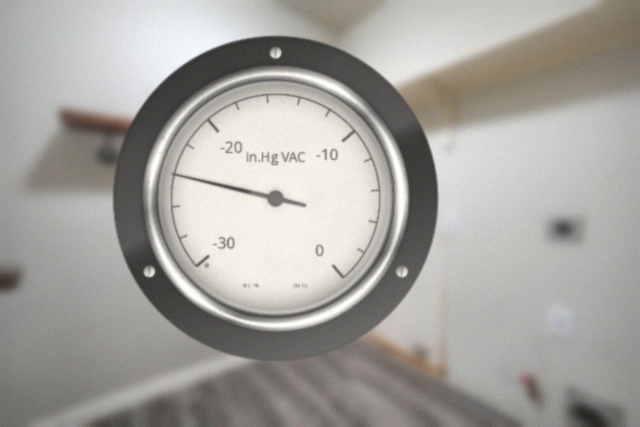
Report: -24 inHg
